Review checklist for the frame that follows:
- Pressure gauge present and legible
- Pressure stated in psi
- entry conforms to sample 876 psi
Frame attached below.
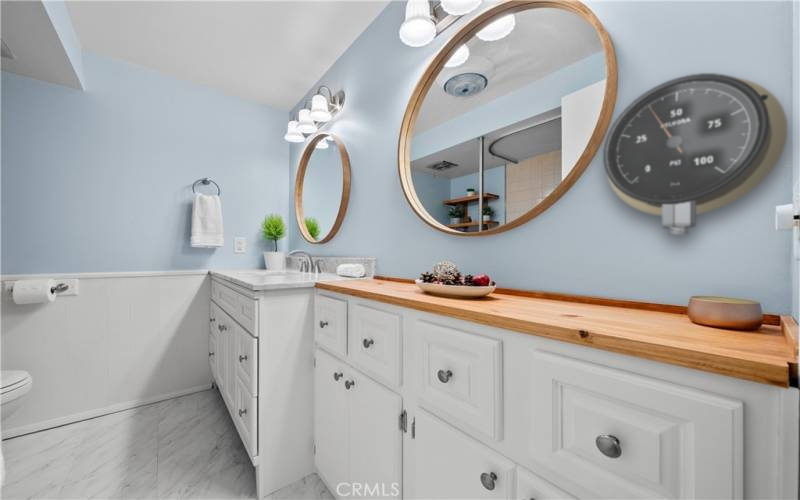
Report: 40 psi
